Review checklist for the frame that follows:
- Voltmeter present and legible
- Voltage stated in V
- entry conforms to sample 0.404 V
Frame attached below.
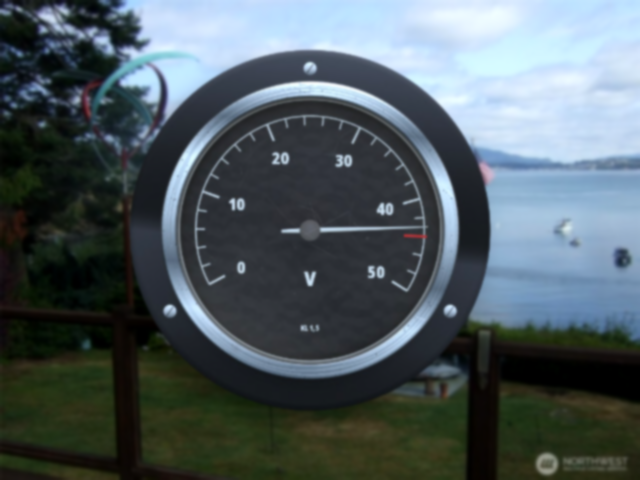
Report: 43 V
